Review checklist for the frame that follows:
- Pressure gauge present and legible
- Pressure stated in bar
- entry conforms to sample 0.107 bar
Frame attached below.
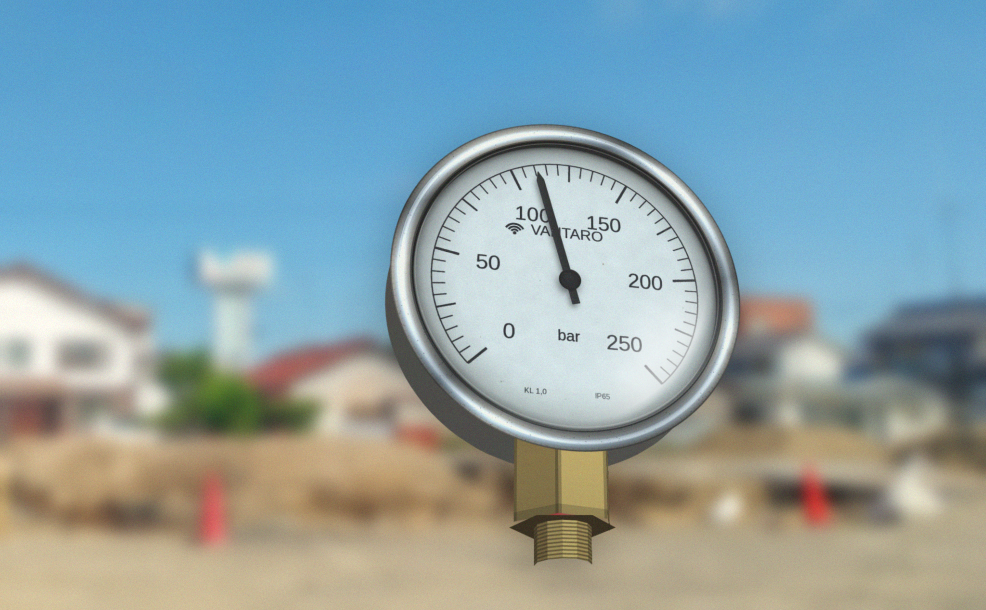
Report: 110 bar
